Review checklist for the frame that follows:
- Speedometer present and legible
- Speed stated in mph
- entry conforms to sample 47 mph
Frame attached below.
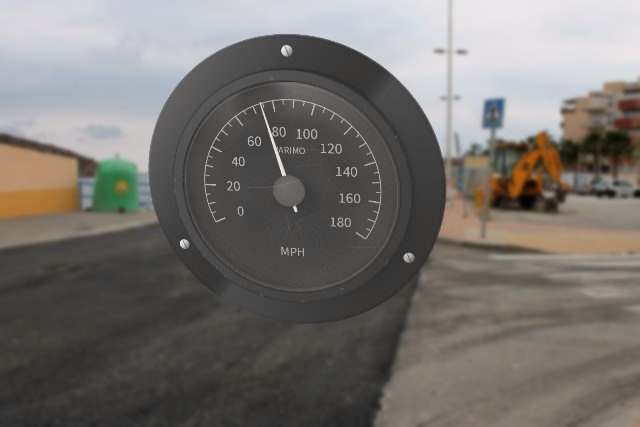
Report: 75 mph
